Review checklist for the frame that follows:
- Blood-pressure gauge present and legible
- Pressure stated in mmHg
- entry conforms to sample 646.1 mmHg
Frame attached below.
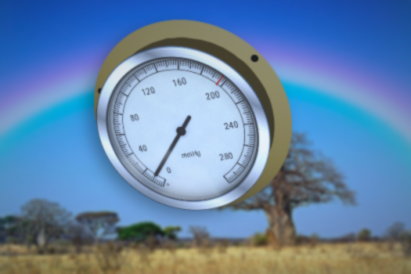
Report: 10 mmHg
